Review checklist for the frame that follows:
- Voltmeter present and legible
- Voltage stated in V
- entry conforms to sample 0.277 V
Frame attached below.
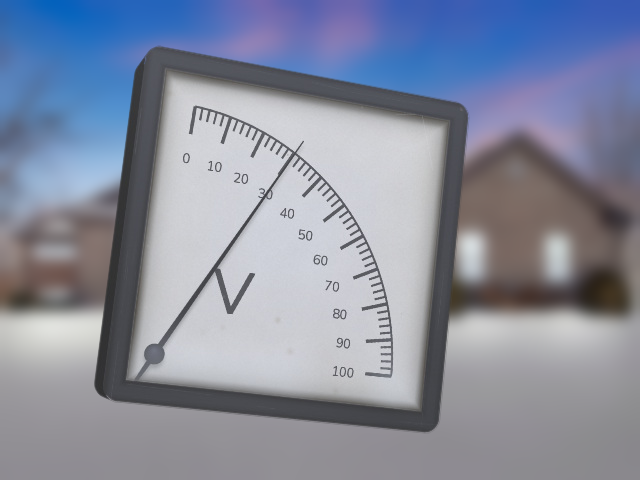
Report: 30 V
